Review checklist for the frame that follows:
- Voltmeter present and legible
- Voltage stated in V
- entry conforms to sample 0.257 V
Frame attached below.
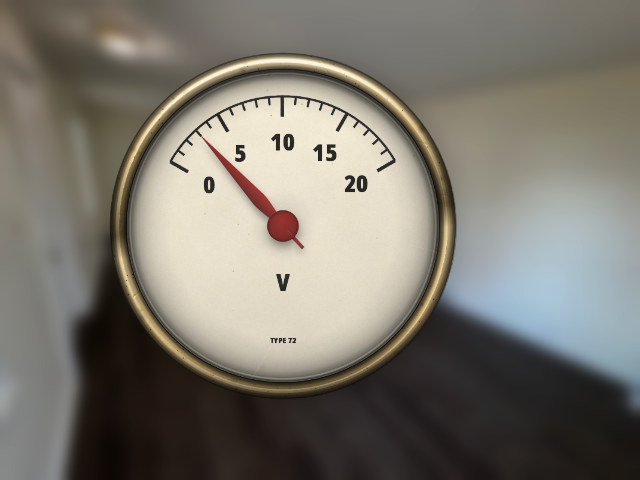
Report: 3 V
